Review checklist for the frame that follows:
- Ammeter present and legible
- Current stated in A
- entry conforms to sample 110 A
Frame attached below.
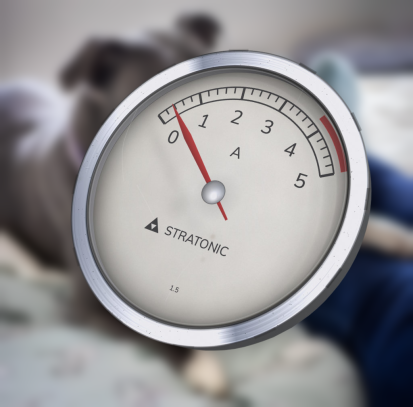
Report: 0.4 A
